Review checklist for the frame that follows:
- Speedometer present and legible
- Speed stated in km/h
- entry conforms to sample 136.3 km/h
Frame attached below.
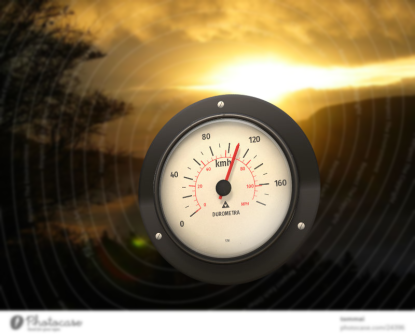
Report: 110 km/h
